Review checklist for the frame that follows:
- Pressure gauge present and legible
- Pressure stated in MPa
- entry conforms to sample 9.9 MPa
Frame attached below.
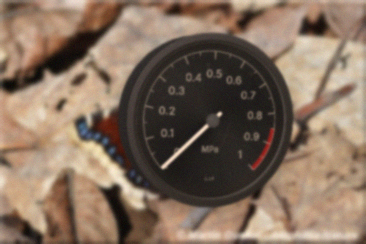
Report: 0 MPa
